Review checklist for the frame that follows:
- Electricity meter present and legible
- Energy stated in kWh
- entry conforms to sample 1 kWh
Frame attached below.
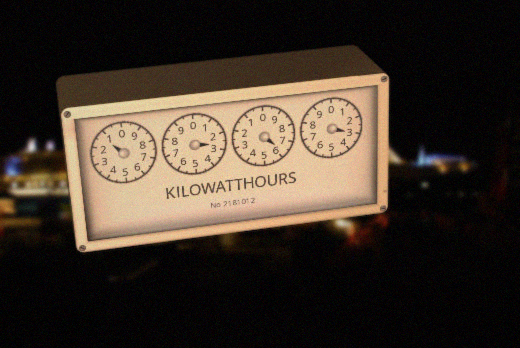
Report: 1263 kWh
